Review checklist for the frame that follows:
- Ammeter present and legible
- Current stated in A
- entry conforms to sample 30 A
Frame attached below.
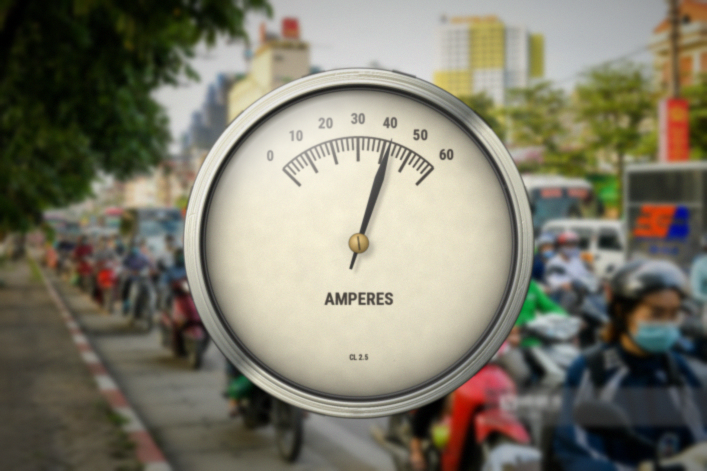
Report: 42 A
